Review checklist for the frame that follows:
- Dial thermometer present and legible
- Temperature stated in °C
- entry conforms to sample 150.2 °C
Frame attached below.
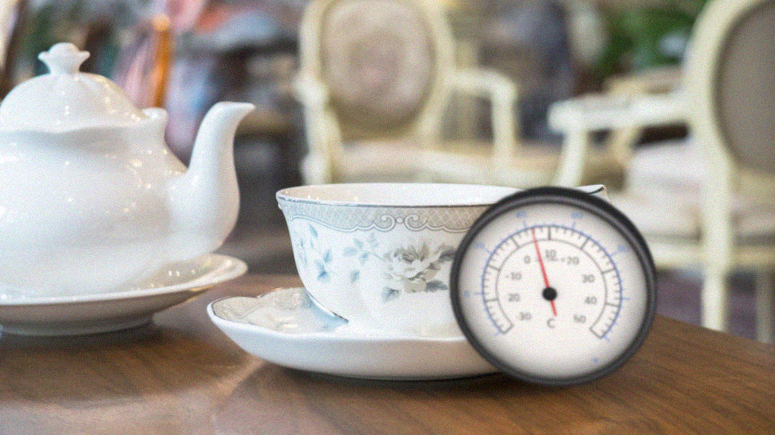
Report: 6 °C
